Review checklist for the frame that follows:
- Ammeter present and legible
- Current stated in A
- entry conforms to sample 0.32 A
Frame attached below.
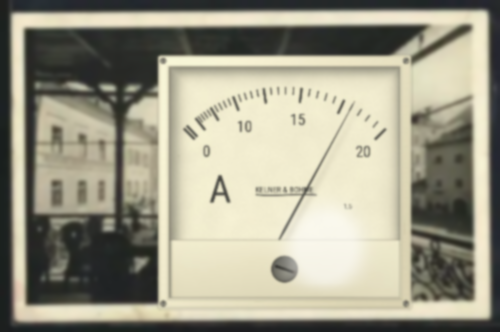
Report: 18 A
